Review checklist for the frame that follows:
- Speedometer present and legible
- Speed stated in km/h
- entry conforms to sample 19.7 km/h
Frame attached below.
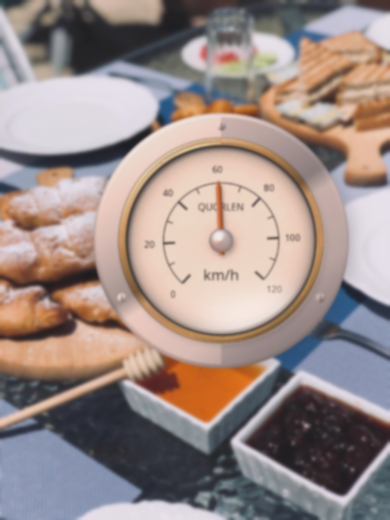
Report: 60 km/h
